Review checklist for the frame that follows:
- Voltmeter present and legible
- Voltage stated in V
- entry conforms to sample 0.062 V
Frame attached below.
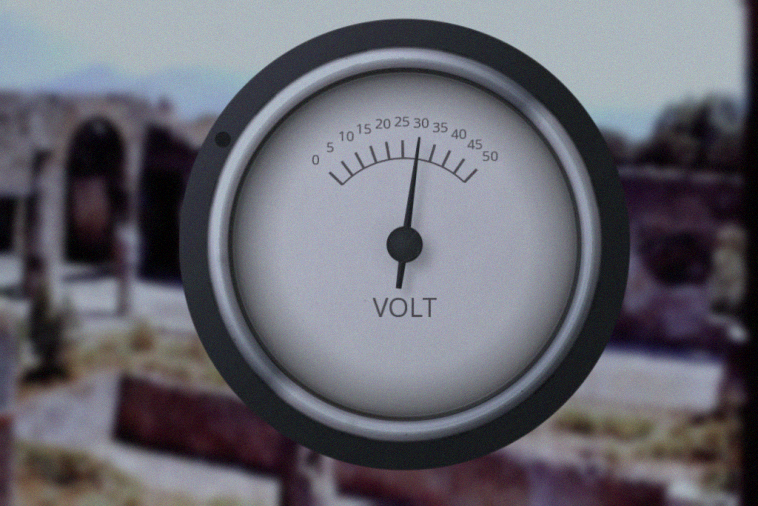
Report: 30 V
